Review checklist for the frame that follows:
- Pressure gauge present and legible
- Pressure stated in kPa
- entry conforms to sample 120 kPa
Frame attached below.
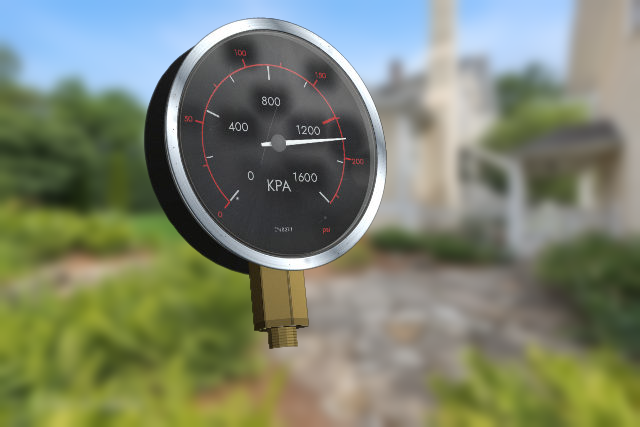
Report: 1300 kPa
